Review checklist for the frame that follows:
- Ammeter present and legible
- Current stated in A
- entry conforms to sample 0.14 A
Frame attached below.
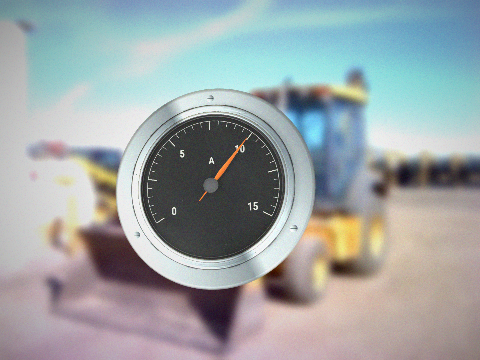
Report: 10 A
